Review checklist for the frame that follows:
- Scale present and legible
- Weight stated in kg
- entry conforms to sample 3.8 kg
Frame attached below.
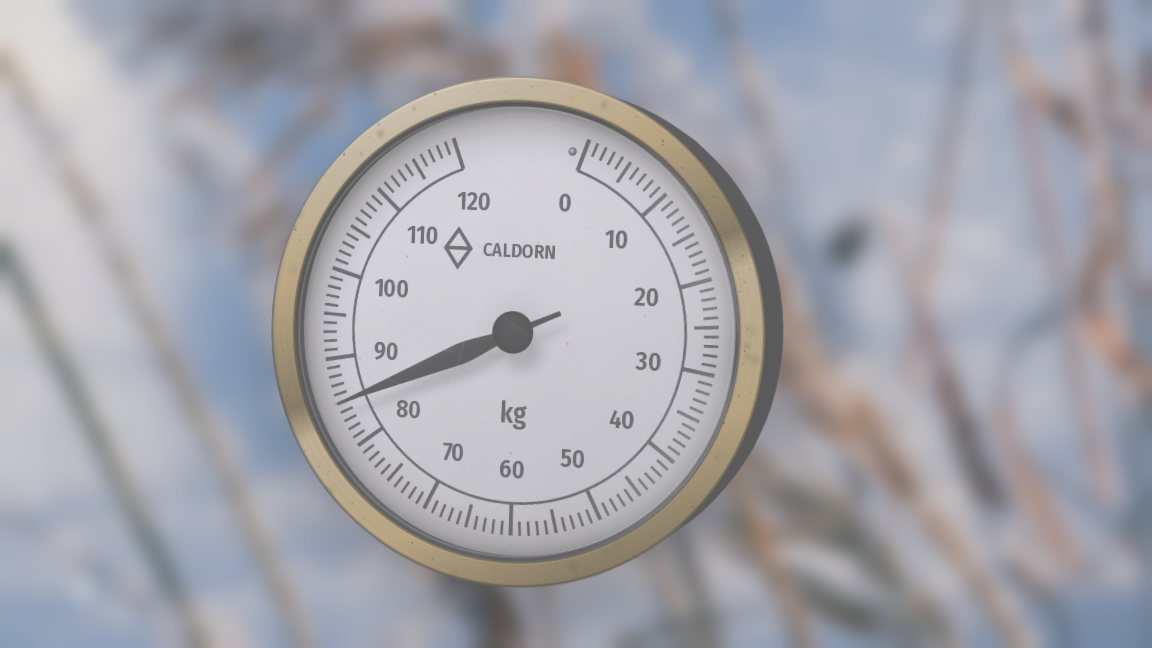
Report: 85 kg
